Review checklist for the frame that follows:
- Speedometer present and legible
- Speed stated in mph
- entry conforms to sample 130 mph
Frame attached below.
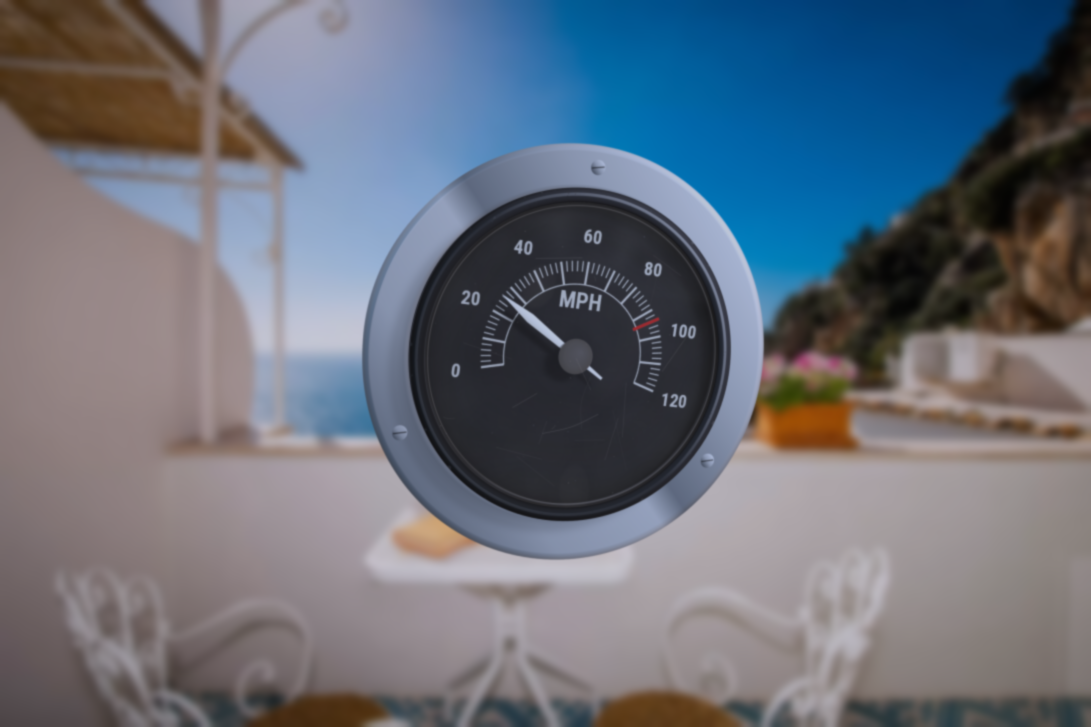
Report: 26 mph
